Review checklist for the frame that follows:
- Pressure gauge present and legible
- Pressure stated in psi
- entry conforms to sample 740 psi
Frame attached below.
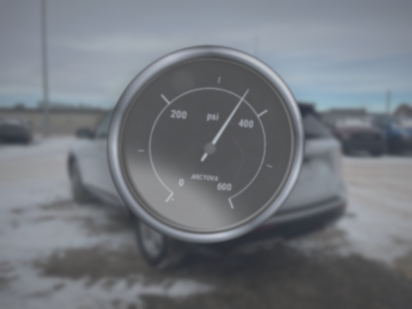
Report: 350 psi
